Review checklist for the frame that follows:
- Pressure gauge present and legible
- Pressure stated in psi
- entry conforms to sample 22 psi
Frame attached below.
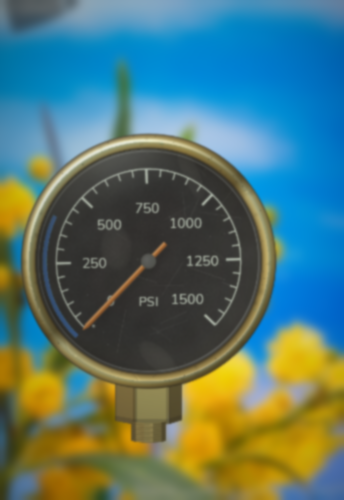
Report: 0 psi
